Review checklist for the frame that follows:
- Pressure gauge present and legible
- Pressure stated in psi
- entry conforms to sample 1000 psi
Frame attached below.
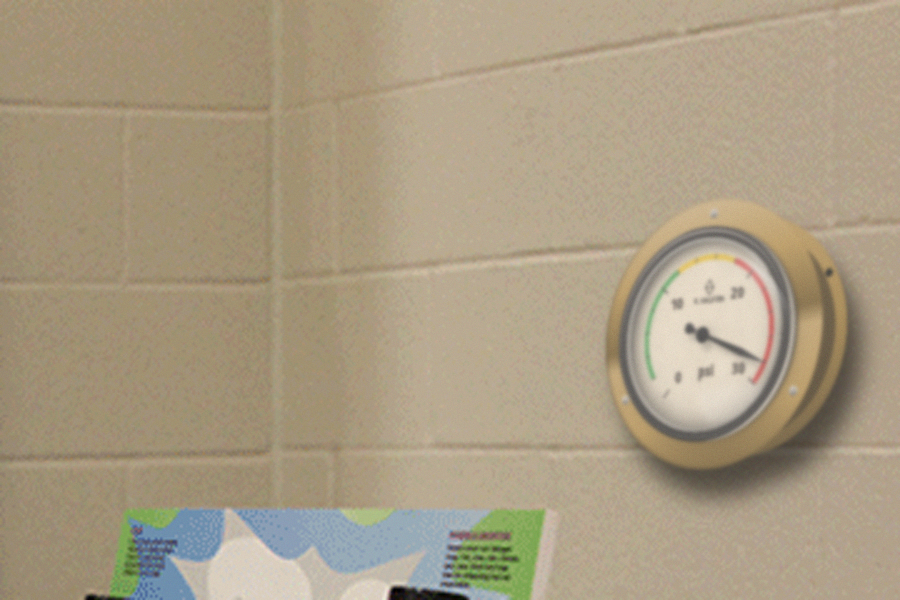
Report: 28 psi
